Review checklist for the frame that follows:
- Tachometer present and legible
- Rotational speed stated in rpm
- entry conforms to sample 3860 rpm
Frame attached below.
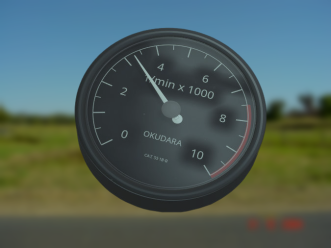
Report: 3250 rpm
